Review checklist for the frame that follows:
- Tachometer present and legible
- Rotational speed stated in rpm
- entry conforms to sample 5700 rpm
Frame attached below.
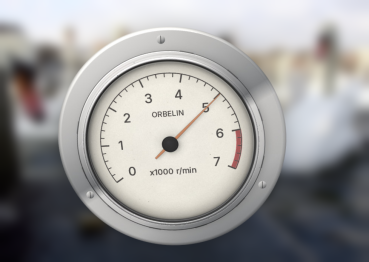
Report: 5000 rpm
